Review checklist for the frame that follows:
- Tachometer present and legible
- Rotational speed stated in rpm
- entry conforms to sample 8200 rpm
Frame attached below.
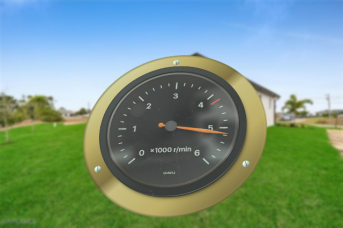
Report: 5200 rpm
